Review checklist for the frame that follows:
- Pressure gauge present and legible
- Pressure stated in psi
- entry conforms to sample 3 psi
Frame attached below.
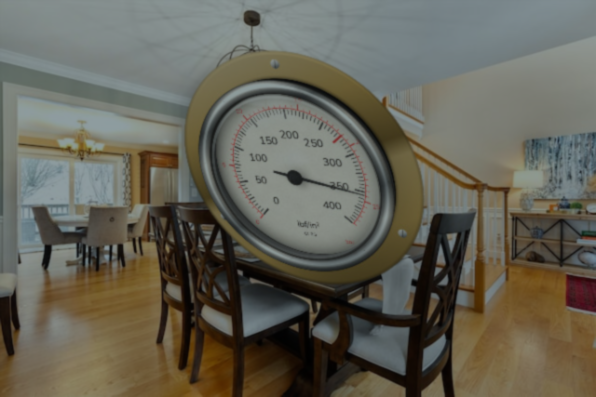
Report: 350 psi
